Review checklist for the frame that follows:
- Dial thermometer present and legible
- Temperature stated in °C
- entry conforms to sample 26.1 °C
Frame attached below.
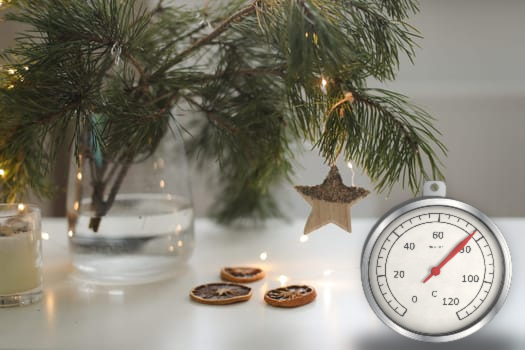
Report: 76 °C
